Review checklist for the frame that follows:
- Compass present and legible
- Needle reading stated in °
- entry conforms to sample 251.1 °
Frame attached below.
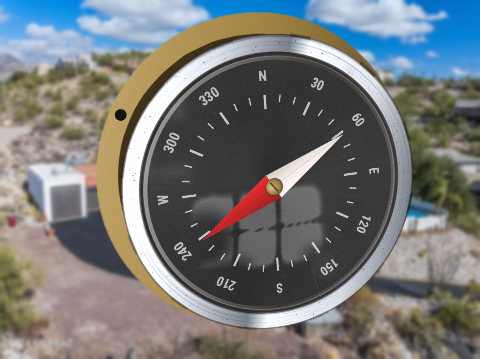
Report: 240 °
